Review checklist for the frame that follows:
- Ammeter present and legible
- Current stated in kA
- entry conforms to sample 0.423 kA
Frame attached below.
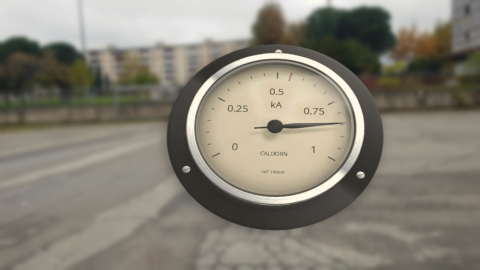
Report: 0.85 kA
